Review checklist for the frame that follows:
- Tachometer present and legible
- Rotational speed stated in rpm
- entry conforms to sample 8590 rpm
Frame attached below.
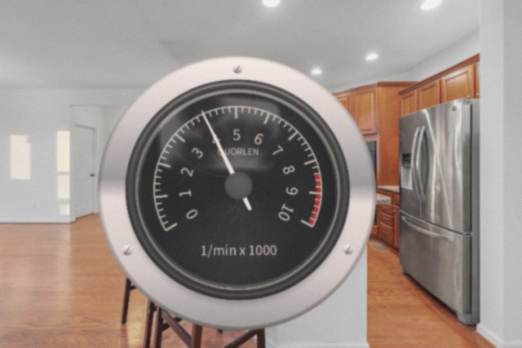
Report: 4000 rpm
